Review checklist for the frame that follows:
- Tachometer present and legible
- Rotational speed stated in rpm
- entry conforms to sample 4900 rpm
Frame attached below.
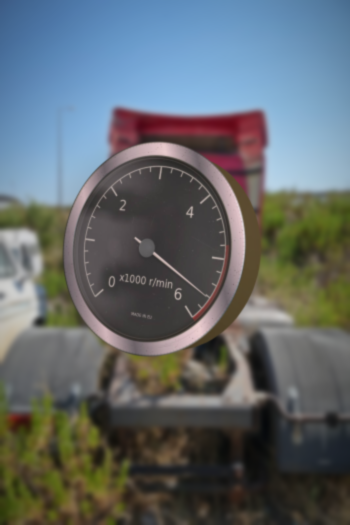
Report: 5600 rpm
